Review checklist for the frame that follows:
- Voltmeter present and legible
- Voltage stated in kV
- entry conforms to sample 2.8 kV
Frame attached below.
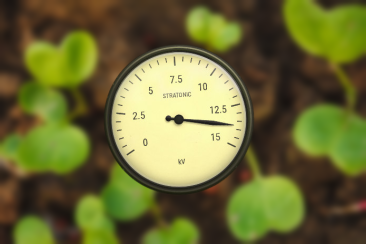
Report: 13.75 kV
